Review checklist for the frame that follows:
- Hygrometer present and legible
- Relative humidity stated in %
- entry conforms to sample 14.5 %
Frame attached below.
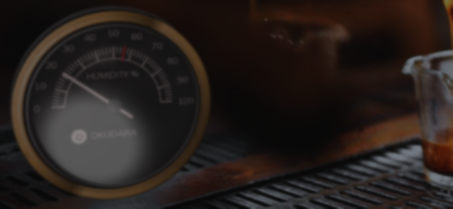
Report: 20 %
